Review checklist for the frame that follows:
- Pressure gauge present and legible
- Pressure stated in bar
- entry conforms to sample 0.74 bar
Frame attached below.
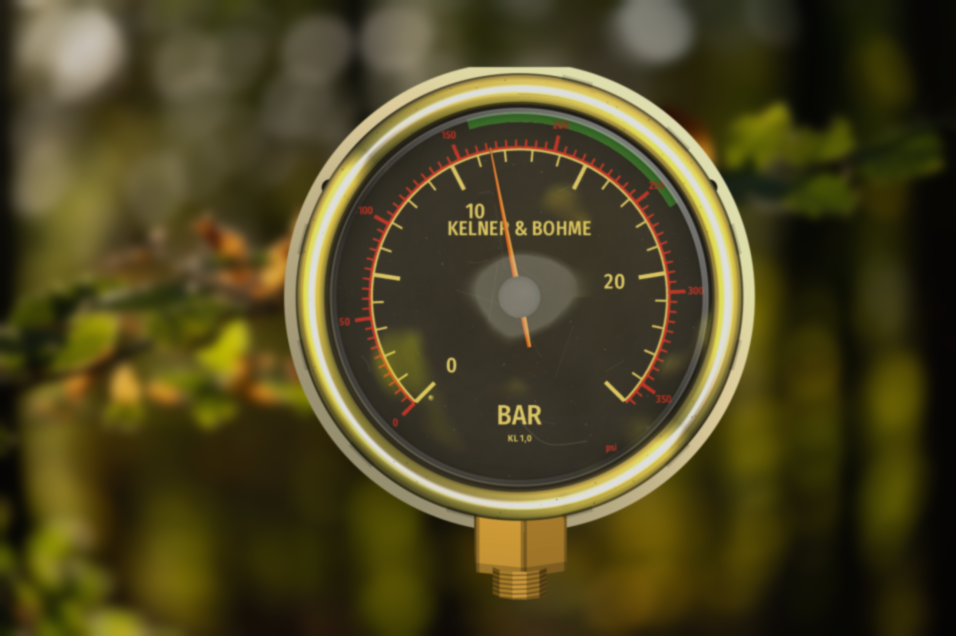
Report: 11.5 bar
